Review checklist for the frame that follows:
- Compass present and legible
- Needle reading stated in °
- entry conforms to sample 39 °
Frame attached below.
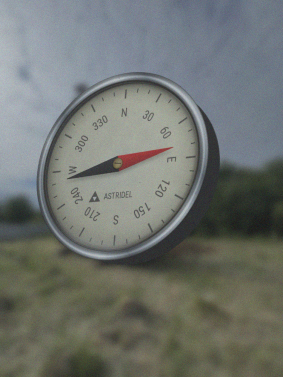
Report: 80 °
